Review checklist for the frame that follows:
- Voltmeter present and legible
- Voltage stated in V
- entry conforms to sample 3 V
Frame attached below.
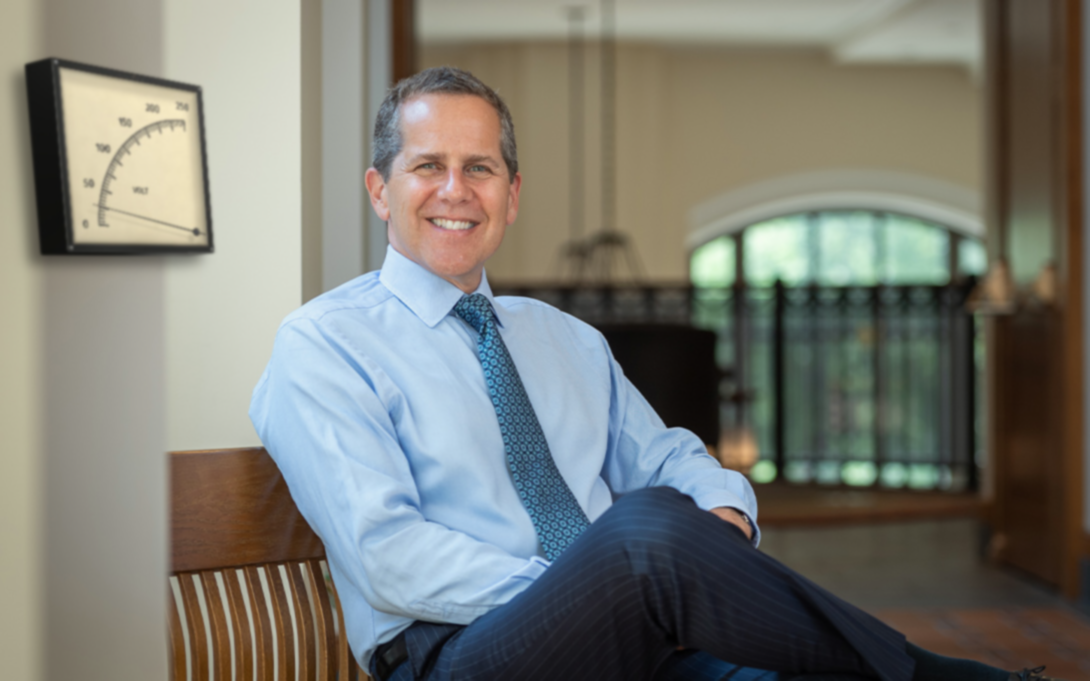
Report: 25 V
